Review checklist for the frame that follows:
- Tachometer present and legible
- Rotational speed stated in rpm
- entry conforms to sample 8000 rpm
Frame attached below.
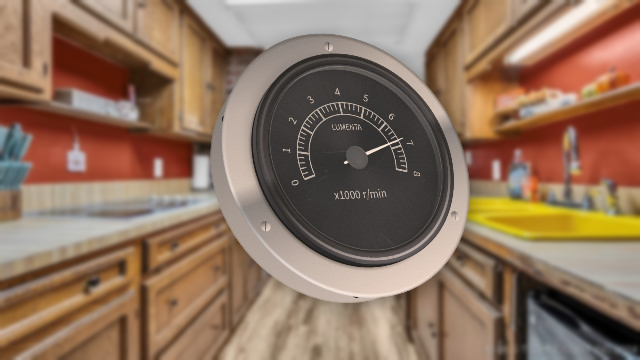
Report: 6800 rpm
